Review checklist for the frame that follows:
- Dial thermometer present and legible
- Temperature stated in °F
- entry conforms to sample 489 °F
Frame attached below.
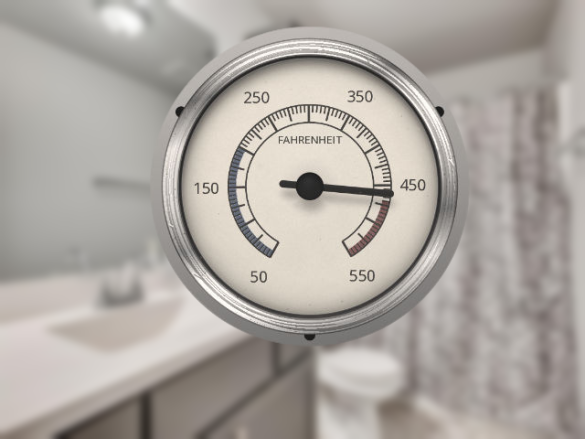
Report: 460 °F
